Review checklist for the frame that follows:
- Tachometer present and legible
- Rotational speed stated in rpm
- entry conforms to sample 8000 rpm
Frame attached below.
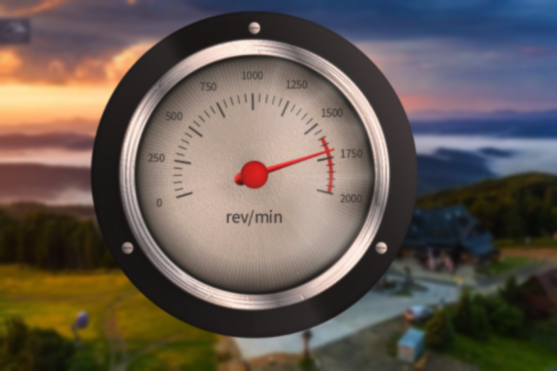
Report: 1700 rpm
